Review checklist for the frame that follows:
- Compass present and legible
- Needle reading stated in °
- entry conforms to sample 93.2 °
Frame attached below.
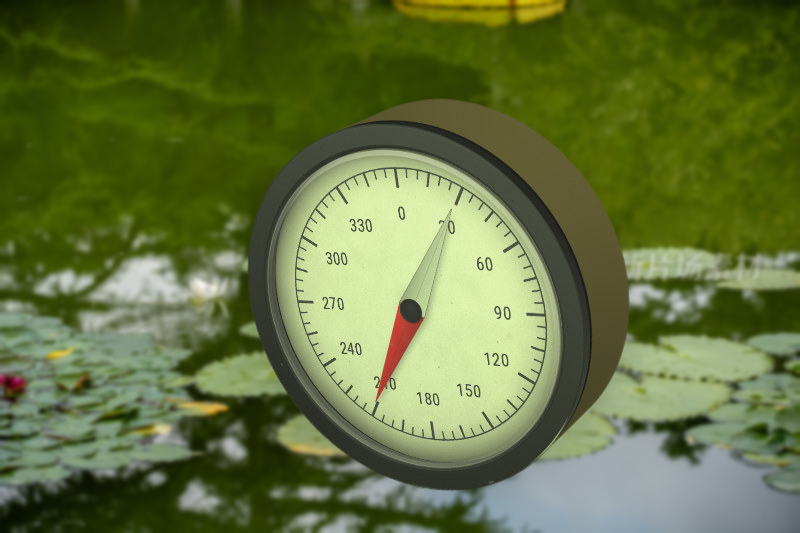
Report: 210 °
